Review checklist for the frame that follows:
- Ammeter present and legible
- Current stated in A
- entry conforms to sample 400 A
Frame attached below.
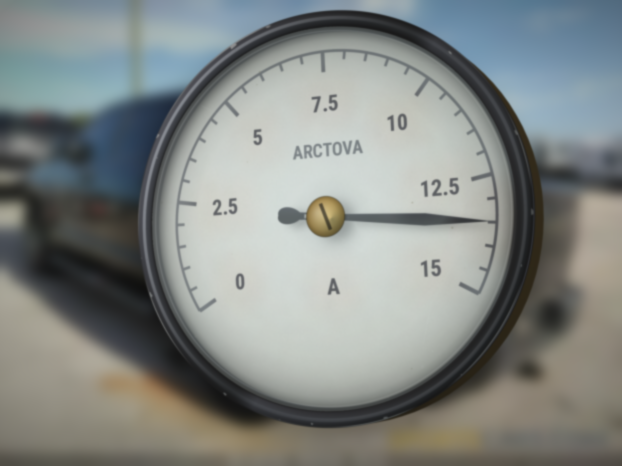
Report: 13.5 A
